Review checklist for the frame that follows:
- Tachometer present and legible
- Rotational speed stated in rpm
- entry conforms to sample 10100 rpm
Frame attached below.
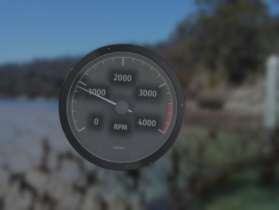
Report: 900 rpm
